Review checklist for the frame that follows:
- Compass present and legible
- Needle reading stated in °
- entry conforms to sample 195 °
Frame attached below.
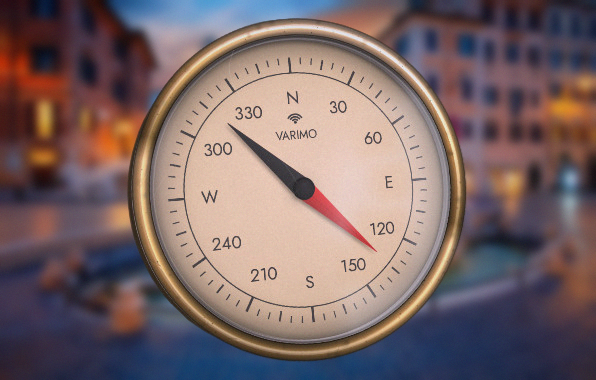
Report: 135 °
